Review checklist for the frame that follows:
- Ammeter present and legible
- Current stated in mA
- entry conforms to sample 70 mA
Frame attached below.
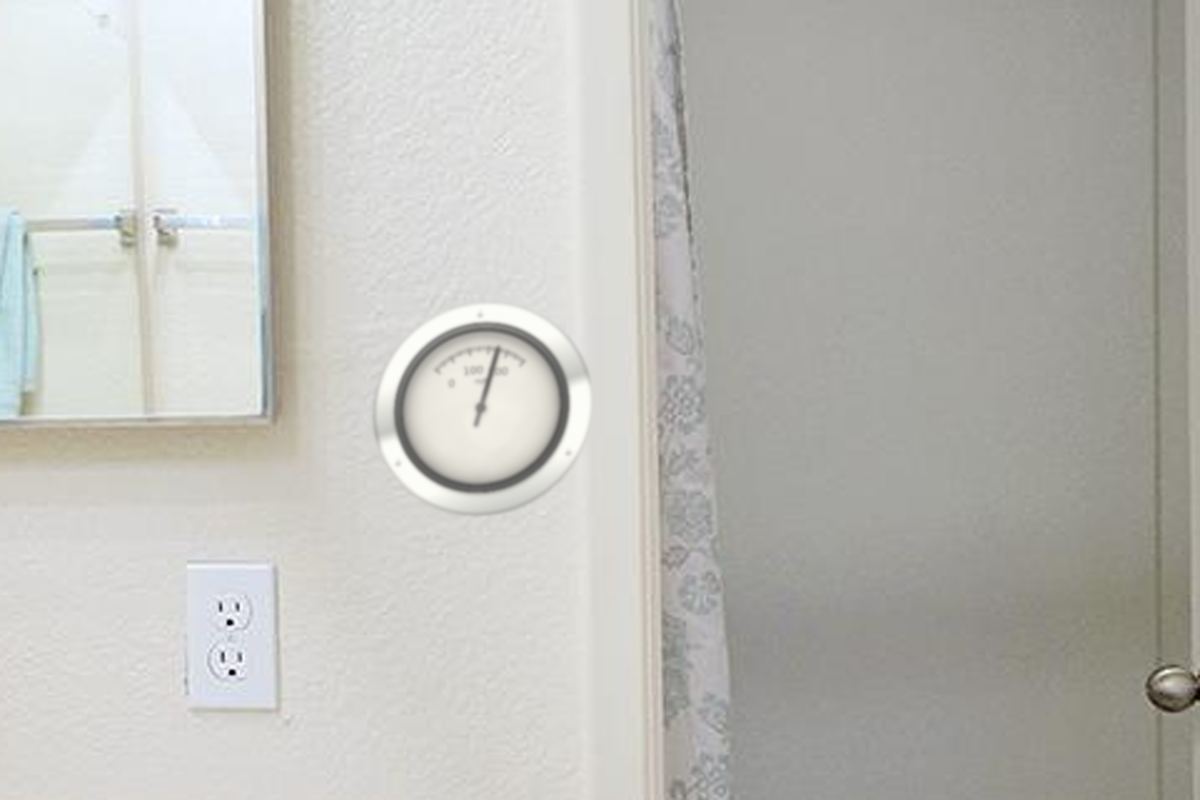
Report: 175 mA
